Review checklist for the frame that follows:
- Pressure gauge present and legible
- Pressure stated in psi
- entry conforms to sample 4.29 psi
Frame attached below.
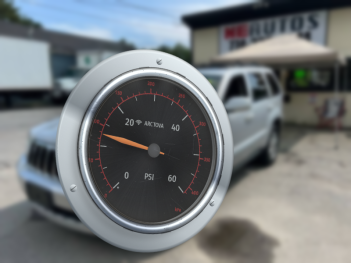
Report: 12.5 psi
